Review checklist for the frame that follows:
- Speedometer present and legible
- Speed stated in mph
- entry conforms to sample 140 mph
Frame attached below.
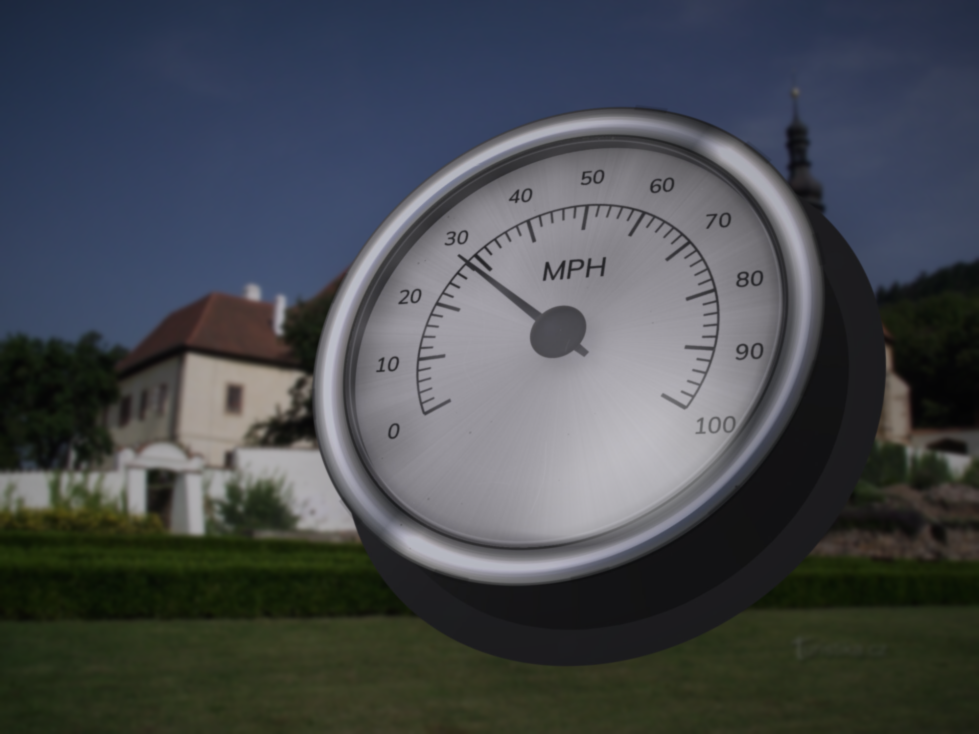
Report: 28 mph
